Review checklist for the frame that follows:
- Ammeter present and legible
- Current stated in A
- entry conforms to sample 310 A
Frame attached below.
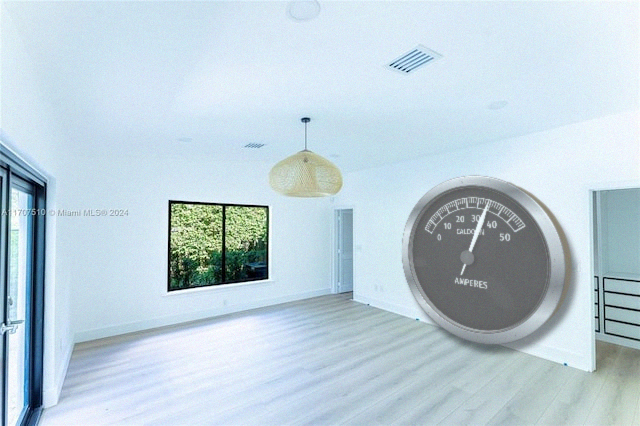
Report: 35 A
